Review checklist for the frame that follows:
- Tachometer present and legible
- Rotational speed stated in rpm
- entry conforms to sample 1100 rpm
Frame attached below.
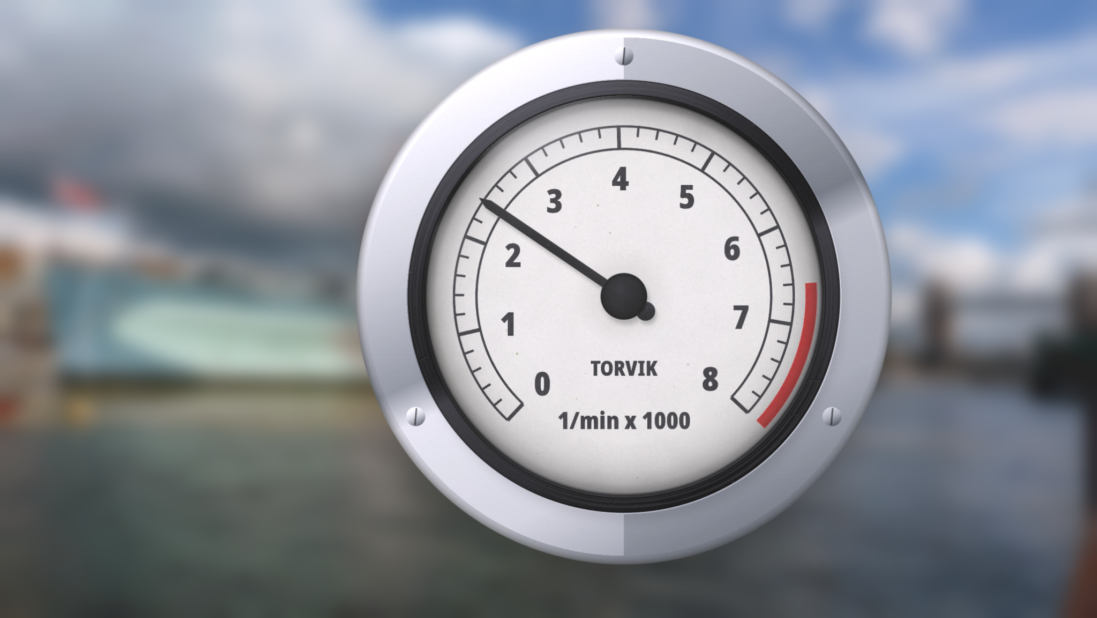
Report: 2400 rpm
